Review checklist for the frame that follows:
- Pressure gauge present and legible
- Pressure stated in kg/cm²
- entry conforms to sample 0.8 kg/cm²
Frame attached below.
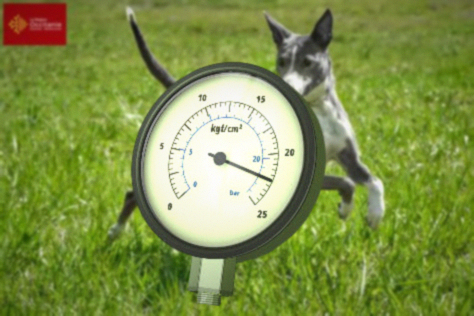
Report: 22.5 kg/cm²
